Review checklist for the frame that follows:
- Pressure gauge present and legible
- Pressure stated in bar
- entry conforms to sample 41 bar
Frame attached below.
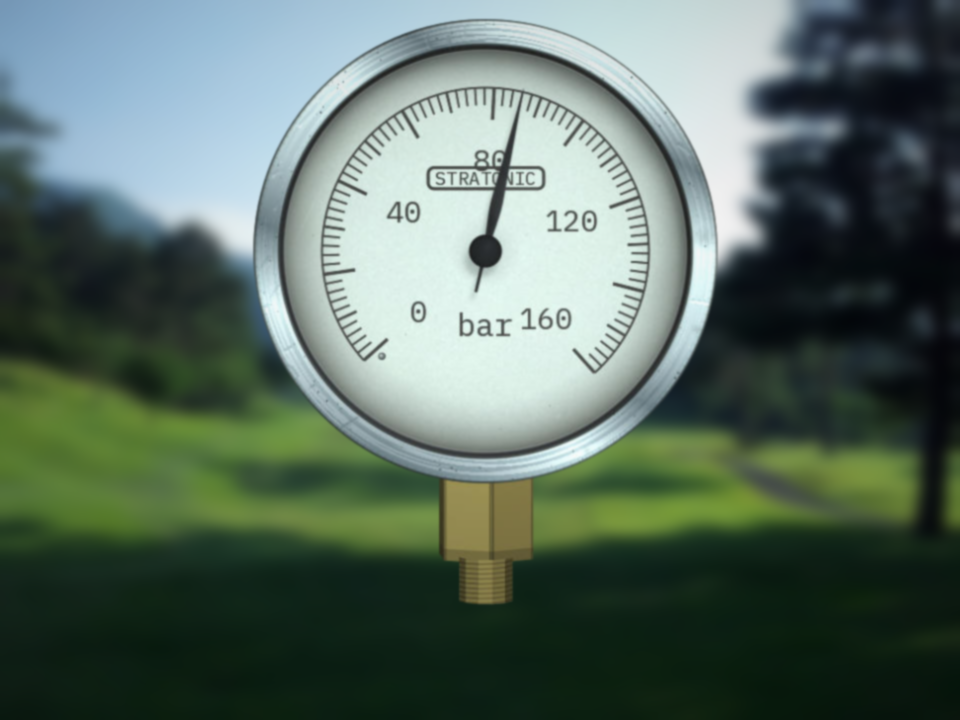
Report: 86 bar
